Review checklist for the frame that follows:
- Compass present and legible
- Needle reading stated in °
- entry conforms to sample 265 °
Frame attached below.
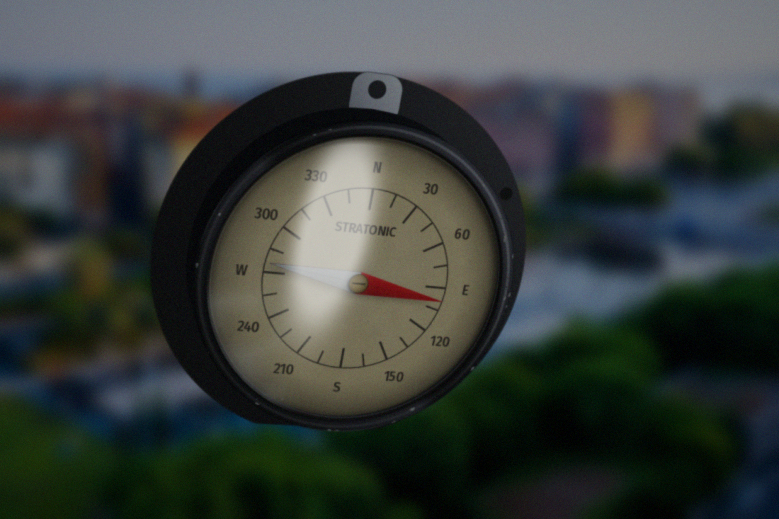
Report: 97.5 °
